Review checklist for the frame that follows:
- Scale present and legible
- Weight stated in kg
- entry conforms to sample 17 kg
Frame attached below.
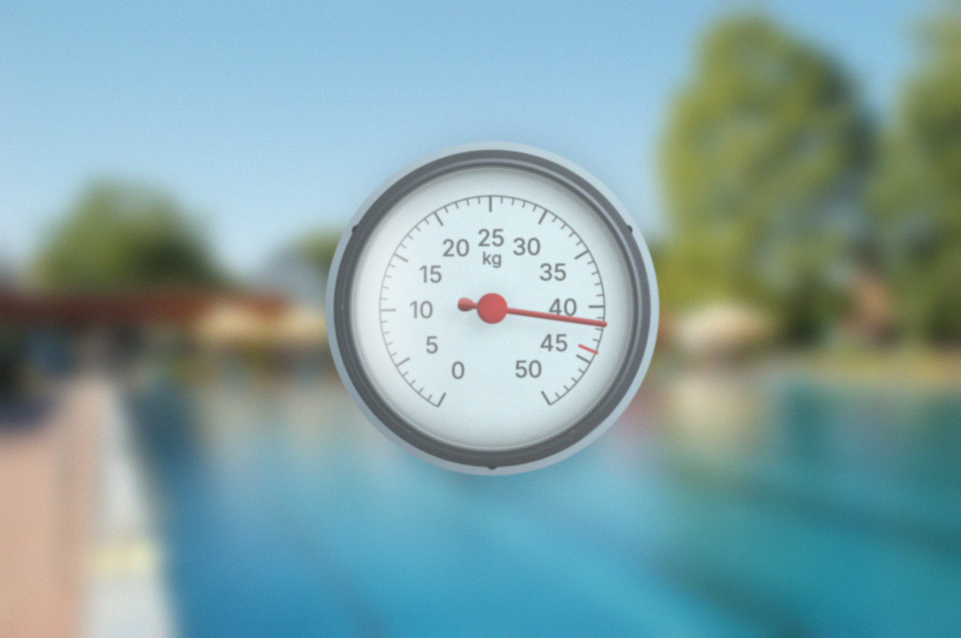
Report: 41.5 kg
